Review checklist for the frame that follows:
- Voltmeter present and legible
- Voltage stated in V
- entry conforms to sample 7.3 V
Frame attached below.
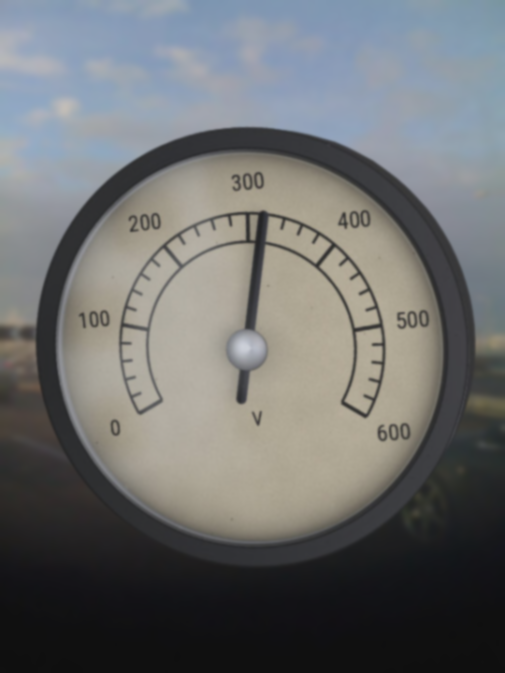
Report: 320 V
